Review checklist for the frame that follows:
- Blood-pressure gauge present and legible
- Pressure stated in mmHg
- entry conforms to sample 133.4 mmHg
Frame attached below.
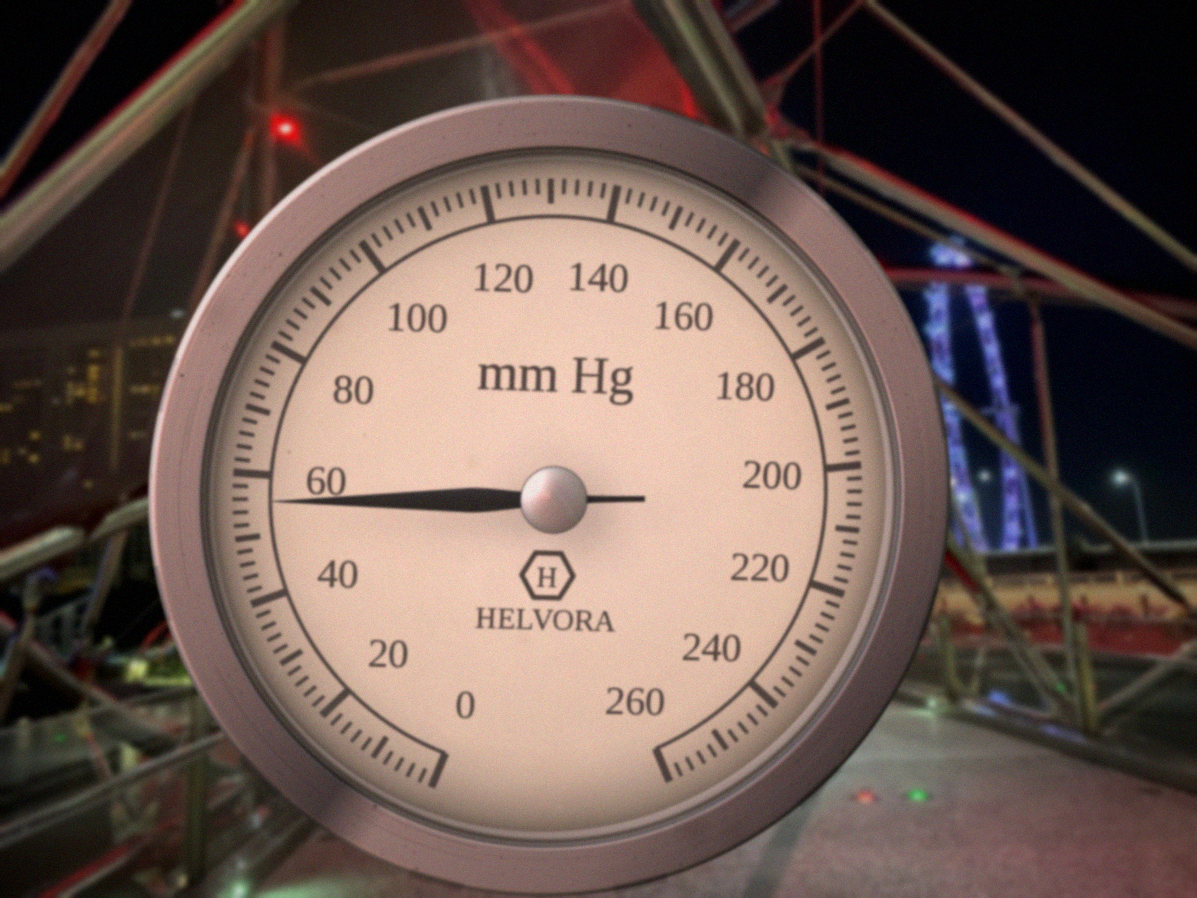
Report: 56 mmHg
